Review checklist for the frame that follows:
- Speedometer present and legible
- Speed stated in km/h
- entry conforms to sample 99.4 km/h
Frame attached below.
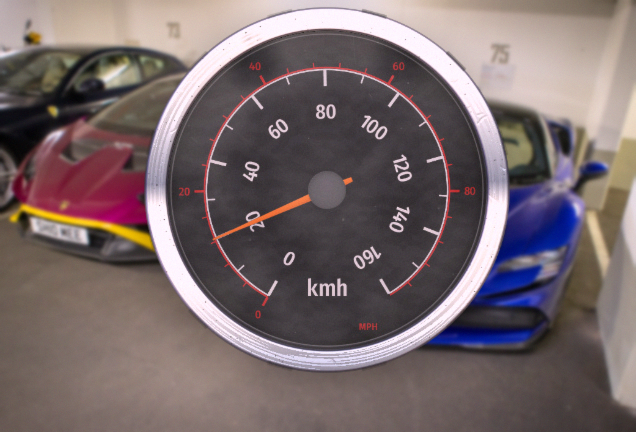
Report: 20 km/h
